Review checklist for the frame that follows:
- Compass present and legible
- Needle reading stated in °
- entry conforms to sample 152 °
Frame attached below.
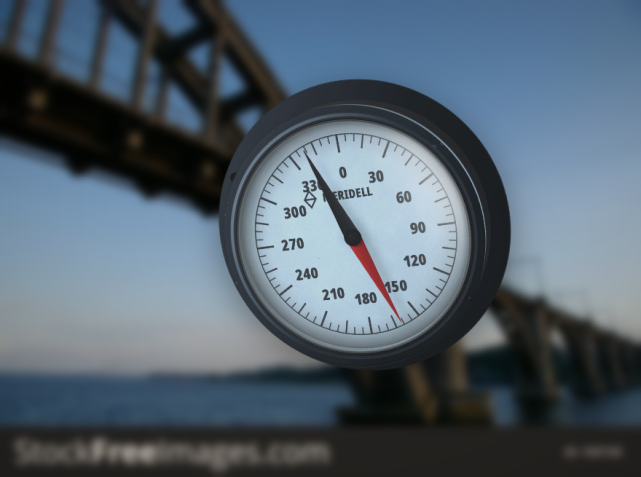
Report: 160 °
